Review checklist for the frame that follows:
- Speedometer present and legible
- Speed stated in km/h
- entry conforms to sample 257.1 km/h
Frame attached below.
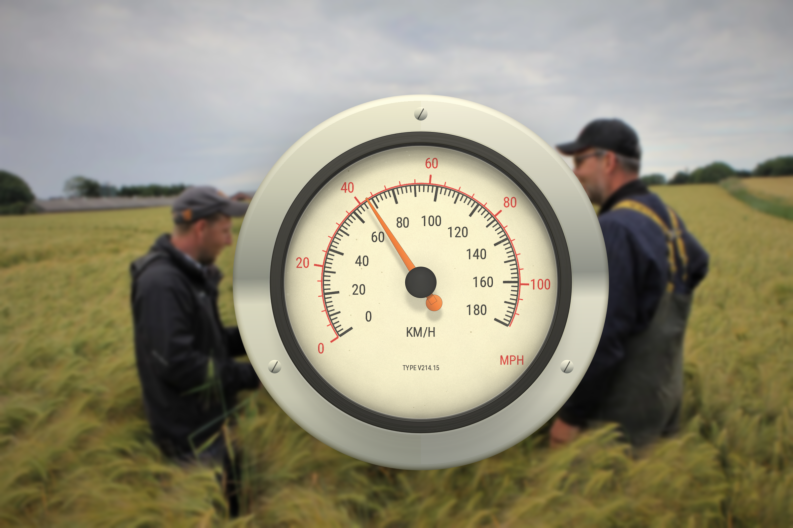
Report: 68 km/h
